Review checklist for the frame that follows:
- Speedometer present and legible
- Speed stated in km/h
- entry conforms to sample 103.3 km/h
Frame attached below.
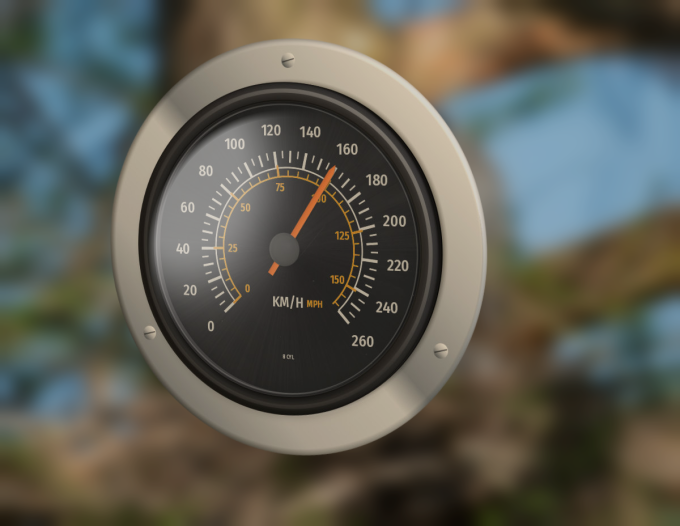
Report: 160 km/h
